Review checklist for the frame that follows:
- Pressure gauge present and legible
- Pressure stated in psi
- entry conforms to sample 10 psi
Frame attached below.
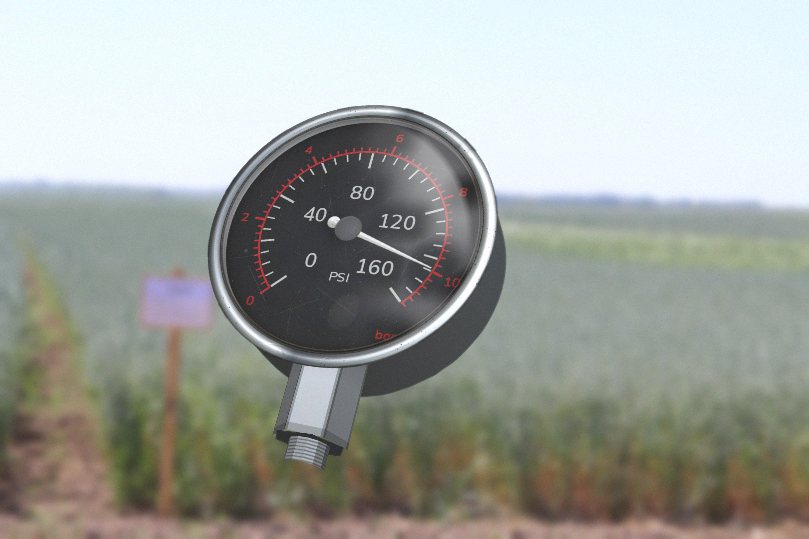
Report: 145 psi
